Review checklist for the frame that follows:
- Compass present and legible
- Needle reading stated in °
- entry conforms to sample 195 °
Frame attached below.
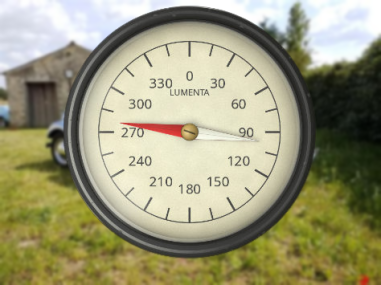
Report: 277.5 °
